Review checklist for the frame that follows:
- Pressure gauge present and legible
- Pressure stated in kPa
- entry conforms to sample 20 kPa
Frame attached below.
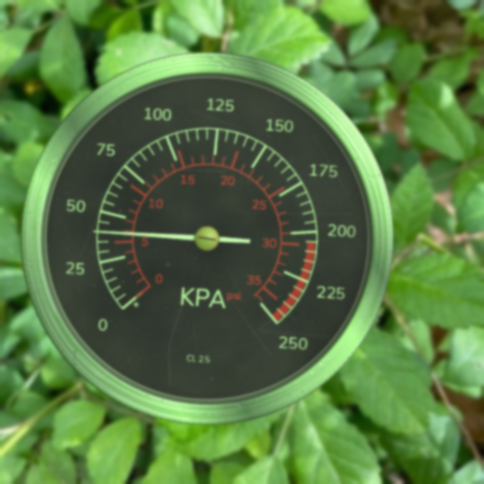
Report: 40 kPa
